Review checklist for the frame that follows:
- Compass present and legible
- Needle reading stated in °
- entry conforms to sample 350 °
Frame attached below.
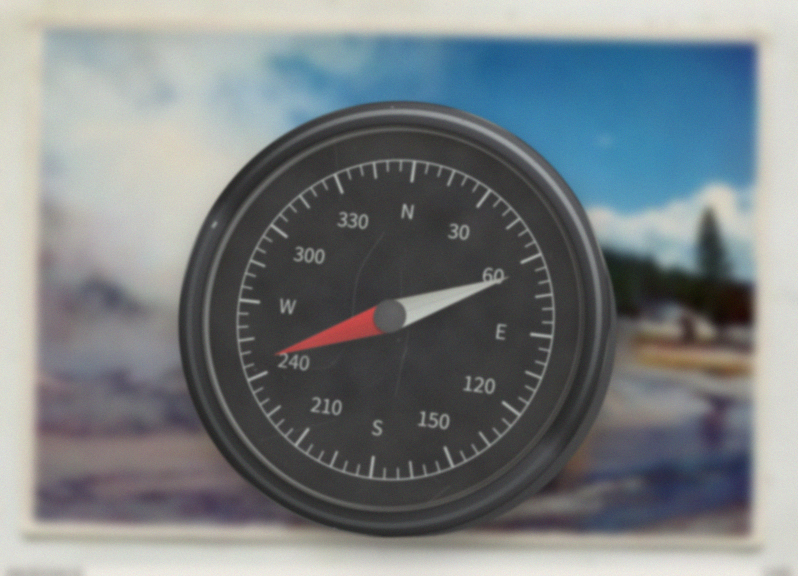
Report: 245 °
